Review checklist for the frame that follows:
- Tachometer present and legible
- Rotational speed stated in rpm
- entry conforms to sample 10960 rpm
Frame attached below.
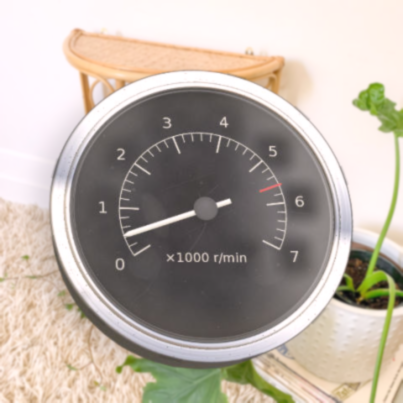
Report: 400 rpm
